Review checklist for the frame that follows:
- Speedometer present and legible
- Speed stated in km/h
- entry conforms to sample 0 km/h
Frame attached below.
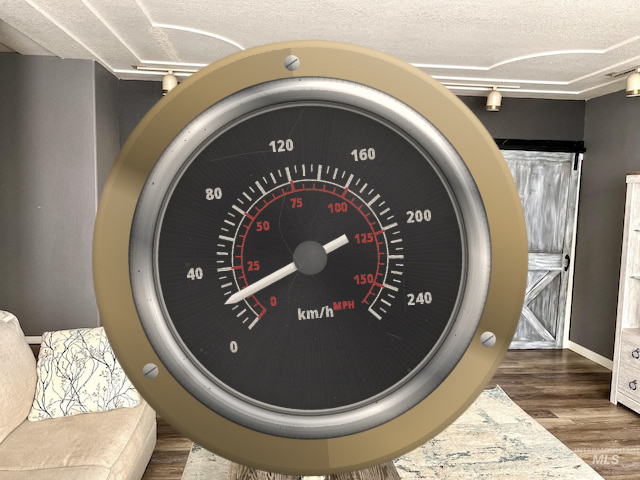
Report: 20 km/h
